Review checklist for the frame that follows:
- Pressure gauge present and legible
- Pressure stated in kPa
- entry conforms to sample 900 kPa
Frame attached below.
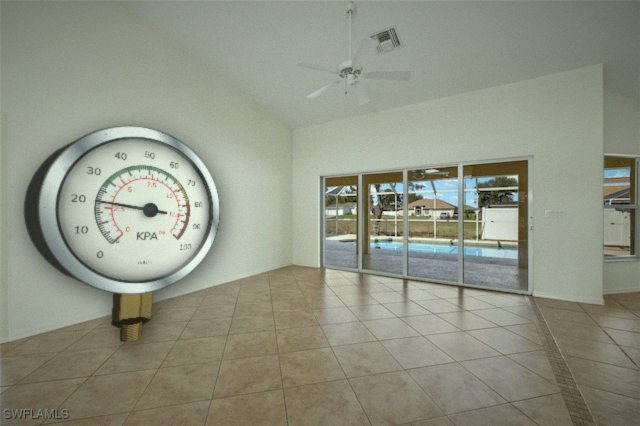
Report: 20 kPa
